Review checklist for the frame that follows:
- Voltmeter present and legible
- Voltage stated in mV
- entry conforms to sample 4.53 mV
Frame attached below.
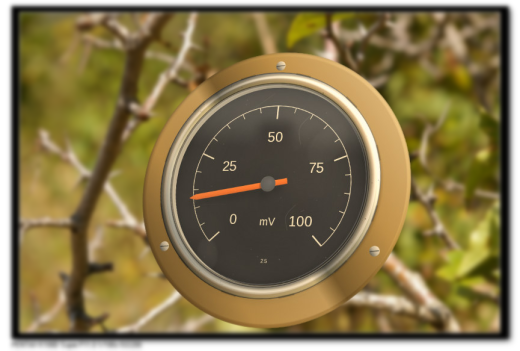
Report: 12.5 mV
